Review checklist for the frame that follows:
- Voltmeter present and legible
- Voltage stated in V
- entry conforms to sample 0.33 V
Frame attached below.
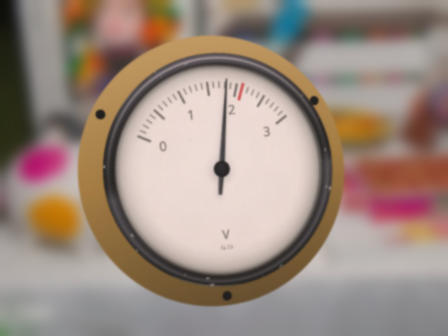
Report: 1.8 V
